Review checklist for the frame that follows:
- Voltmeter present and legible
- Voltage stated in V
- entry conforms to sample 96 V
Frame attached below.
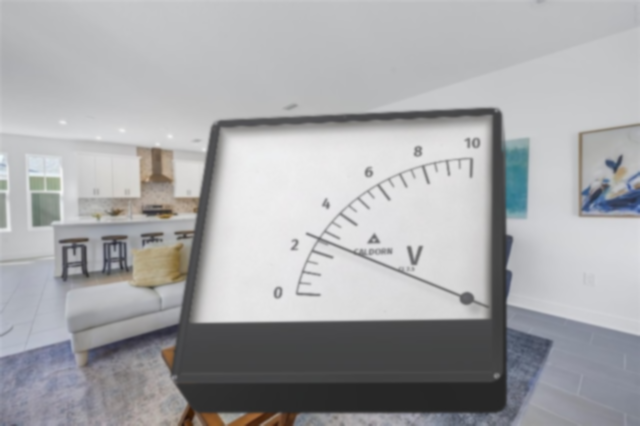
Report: 2.5 V
